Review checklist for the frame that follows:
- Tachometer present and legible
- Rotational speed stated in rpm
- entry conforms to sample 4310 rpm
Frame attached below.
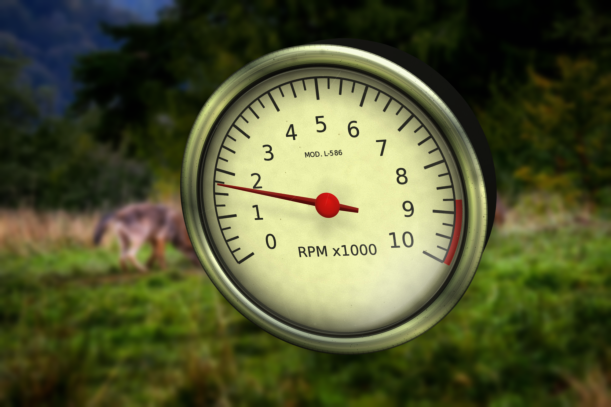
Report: 1750 rpm
